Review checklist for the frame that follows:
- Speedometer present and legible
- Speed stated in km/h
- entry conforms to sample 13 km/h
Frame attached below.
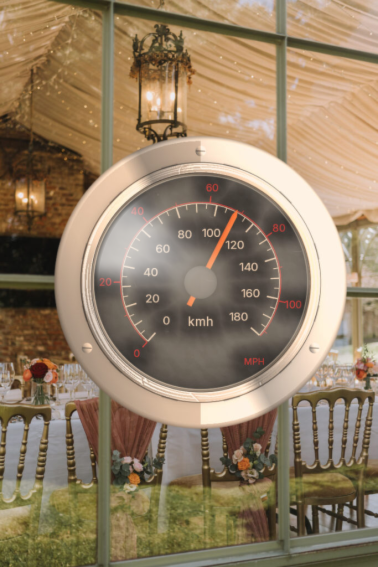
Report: 110 km/h
